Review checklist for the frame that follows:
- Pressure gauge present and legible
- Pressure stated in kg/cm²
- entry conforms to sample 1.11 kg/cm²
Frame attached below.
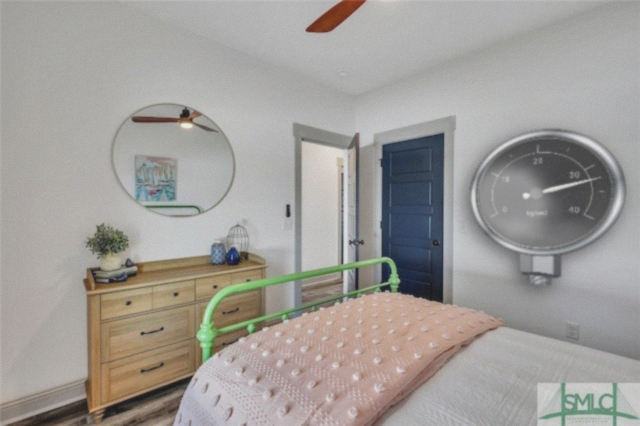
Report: 32.5 kg/cm²
